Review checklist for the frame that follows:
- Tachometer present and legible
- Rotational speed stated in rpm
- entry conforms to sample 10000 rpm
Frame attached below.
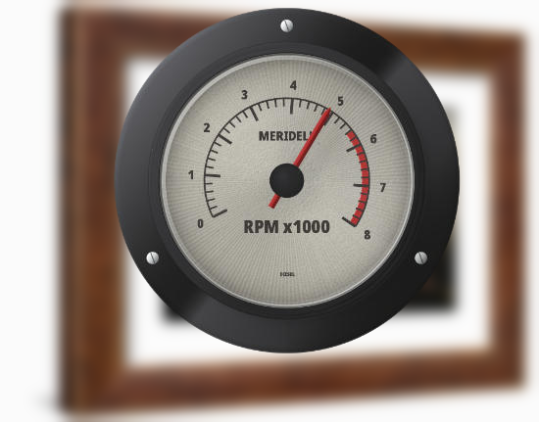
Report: 4900 rpm
